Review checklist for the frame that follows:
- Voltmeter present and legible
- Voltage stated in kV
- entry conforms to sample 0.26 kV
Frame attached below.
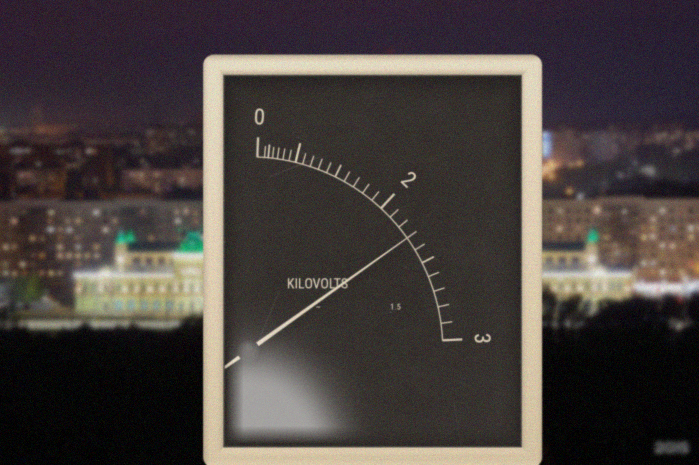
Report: 2.3 kV
